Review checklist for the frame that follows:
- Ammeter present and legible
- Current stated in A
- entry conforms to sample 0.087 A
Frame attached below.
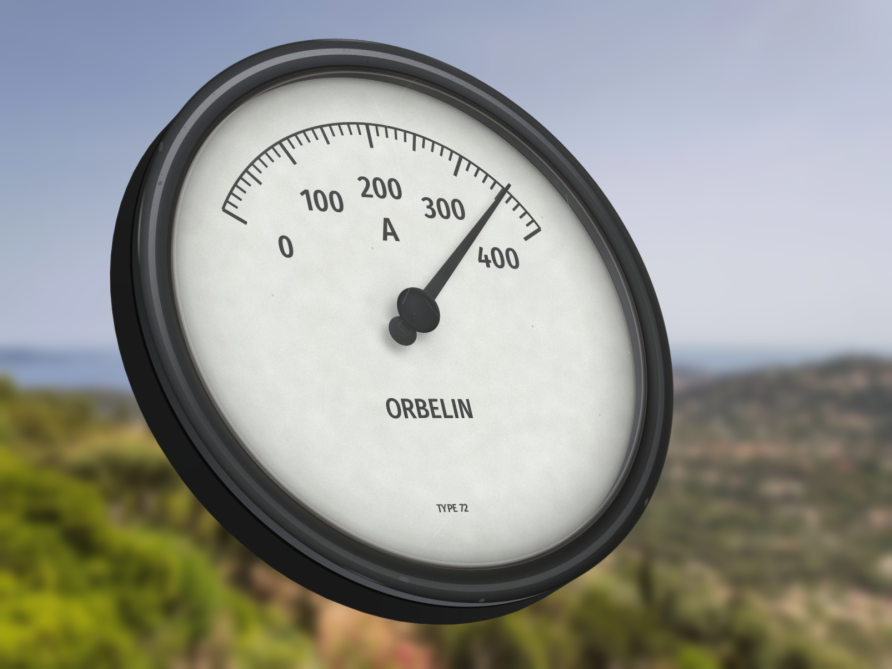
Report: 350 A
